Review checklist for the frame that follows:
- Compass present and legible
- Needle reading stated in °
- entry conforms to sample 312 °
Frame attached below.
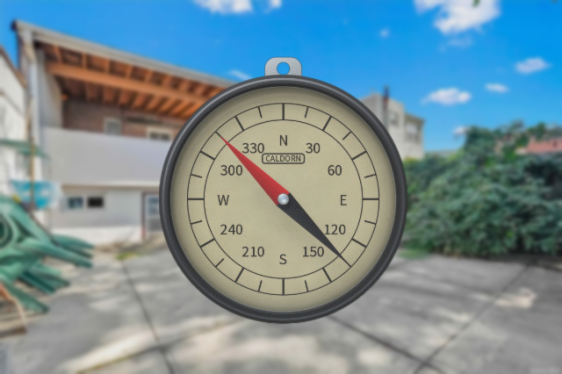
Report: 315 °
